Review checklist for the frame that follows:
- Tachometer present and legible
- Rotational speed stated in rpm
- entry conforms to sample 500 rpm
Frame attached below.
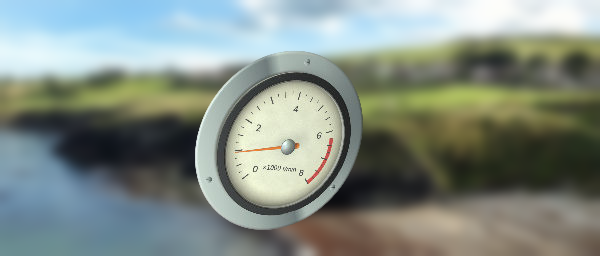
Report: 1000 rpm
